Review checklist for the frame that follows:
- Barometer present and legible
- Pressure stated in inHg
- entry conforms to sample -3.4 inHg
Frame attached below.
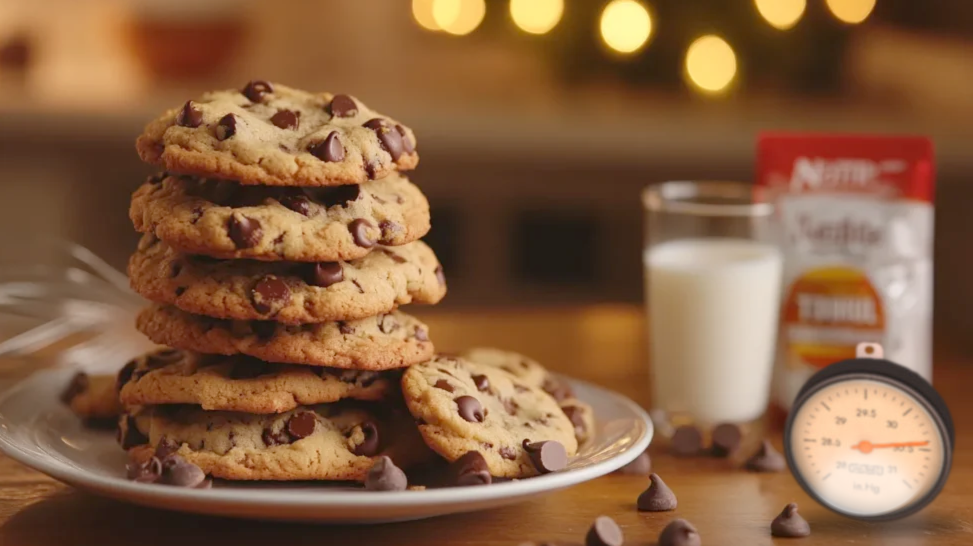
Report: 30.4 inHg
